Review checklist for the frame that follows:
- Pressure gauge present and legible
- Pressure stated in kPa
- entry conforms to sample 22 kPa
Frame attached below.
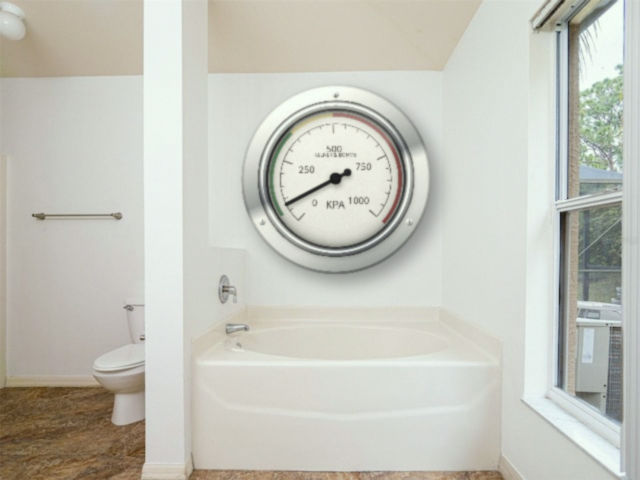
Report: 75 kPa
